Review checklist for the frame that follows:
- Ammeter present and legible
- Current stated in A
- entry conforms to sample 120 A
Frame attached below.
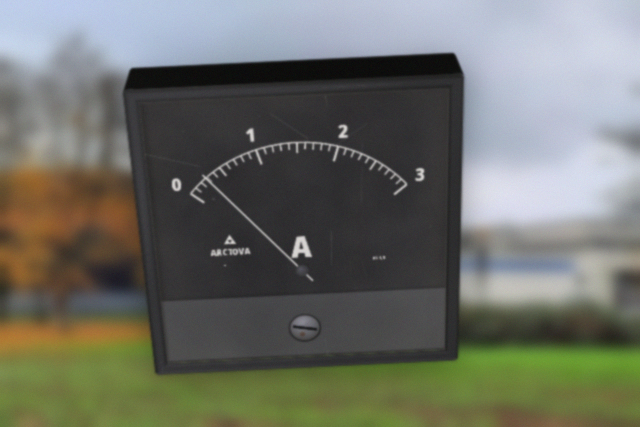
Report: 0.3 A
